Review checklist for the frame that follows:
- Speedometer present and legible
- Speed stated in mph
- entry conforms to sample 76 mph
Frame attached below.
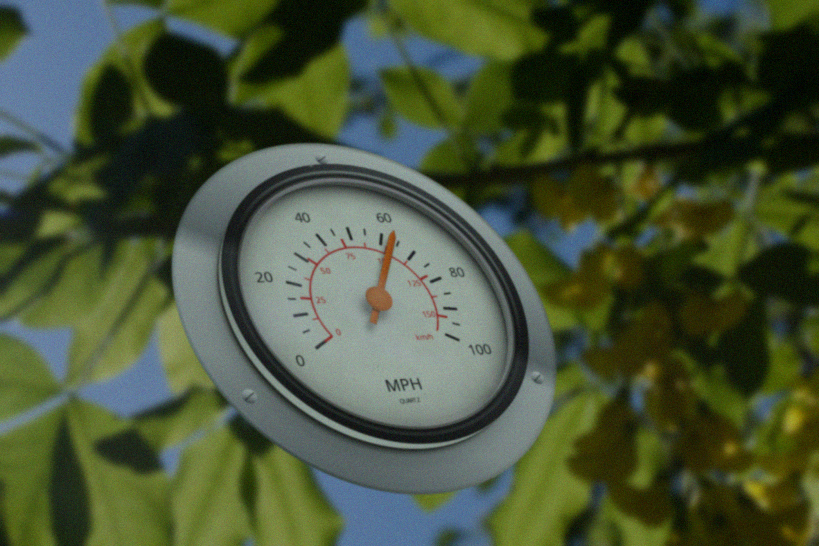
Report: 62.5 mph
